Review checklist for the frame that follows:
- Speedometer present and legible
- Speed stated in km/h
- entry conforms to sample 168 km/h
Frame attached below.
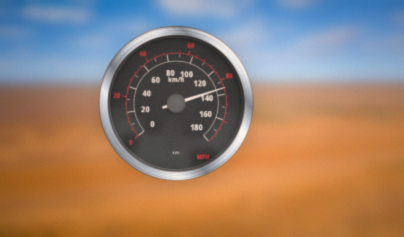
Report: 135 km/h
